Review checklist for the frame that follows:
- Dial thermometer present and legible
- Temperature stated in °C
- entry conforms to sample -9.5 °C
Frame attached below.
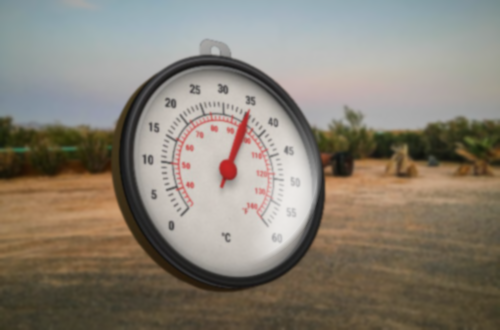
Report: 35 °C
